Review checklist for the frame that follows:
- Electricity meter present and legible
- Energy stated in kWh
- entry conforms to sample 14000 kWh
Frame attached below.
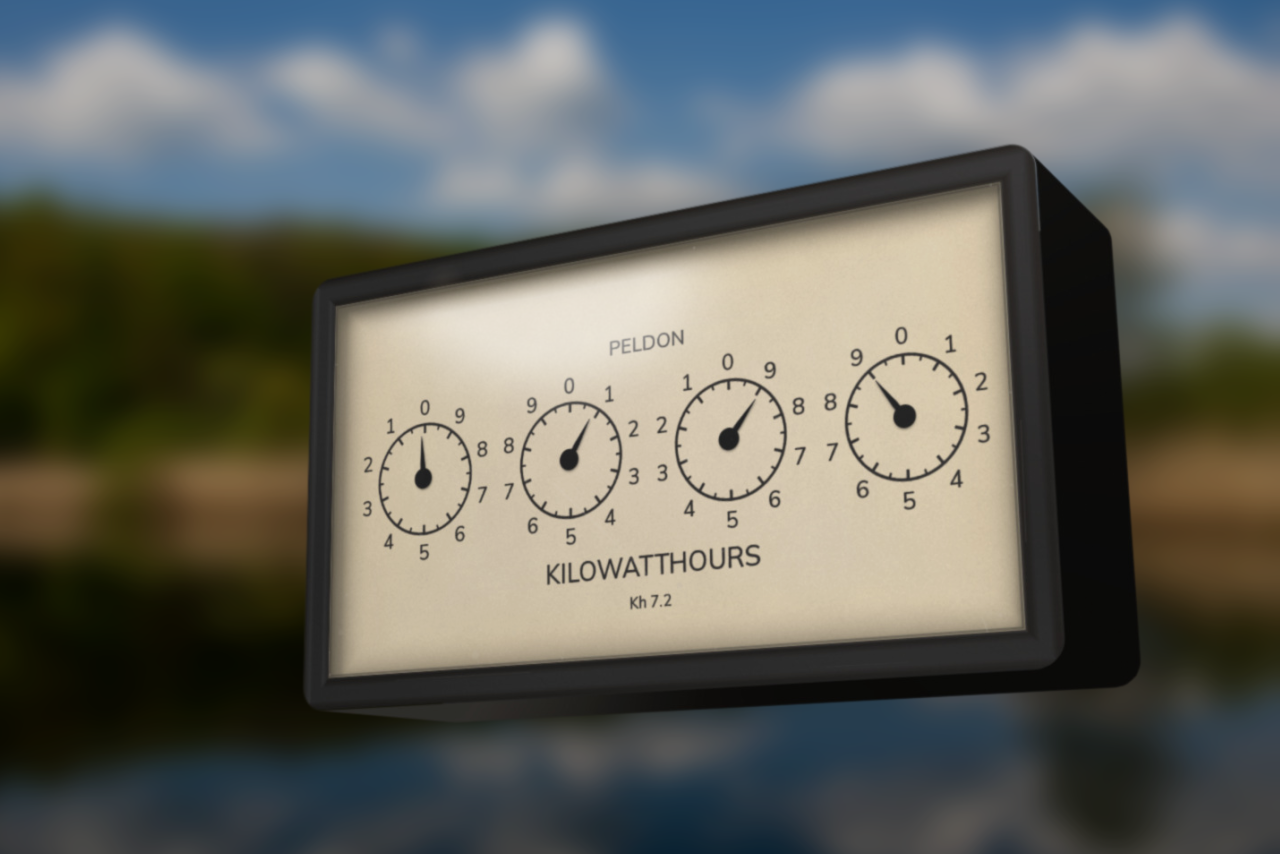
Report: 89 kWh
